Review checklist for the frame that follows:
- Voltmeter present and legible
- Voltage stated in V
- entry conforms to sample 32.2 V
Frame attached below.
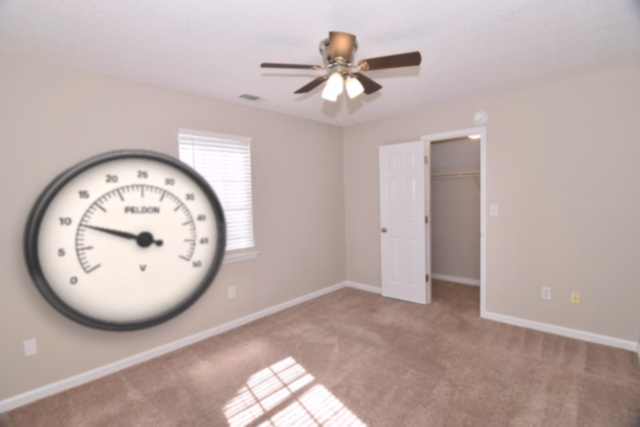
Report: 10 V
